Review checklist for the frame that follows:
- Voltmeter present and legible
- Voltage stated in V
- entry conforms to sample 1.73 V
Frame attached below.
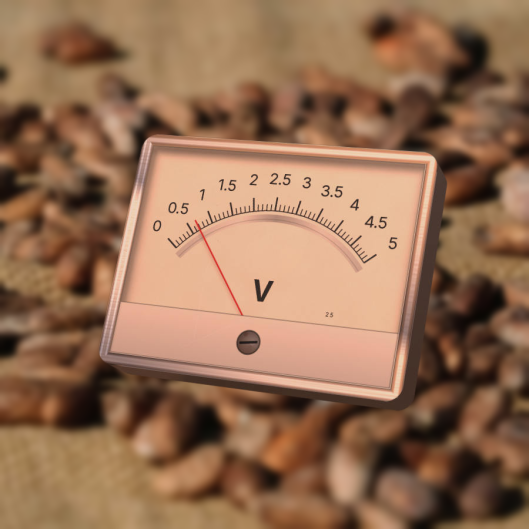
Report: 0.7 V
